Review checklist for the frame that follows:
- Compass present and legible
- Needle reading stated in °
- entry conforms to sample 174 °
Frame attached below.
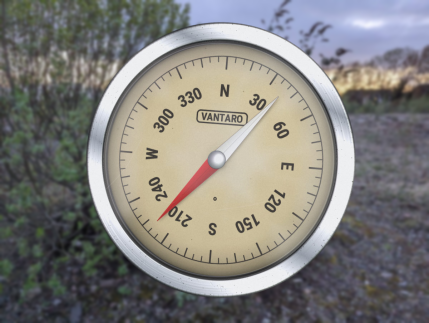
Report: 220 °
